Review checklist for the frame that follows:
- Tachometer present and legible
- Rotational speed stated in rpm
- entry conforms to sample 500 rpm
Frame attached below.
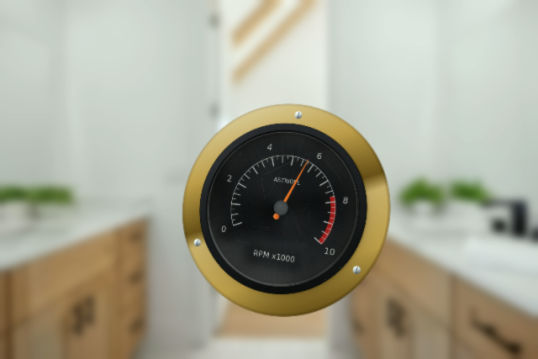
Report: 5750 rpm
